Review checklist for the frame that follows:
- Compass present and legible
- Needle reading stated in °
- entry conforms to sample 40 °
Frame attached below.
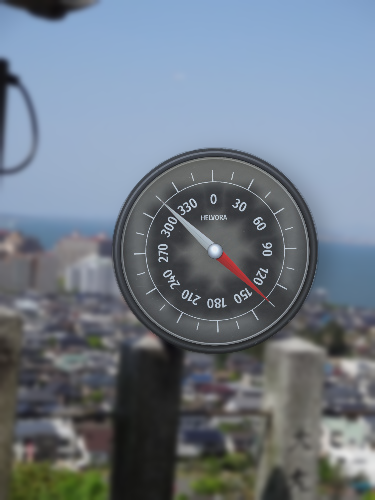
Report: 135 °
